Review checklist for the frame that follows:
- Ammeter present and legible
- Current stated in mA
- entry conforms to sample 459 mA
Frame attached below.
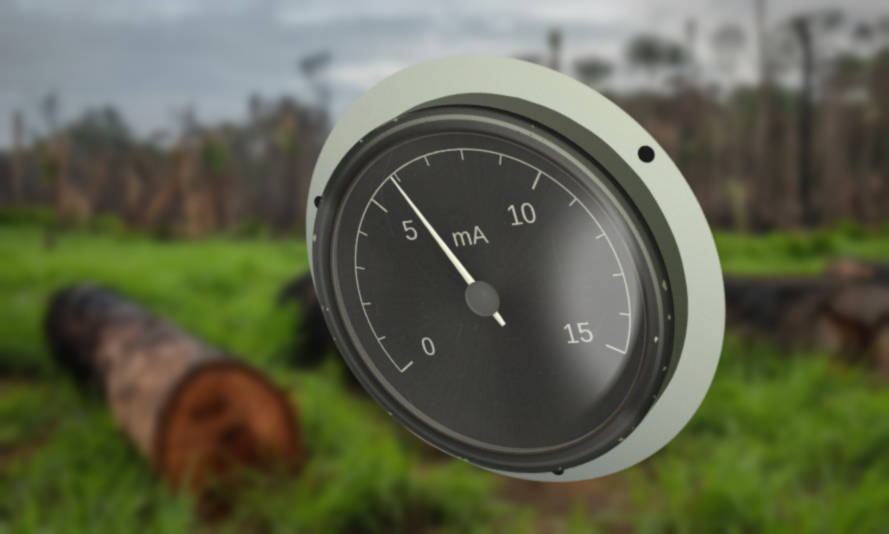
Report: 6 mA
